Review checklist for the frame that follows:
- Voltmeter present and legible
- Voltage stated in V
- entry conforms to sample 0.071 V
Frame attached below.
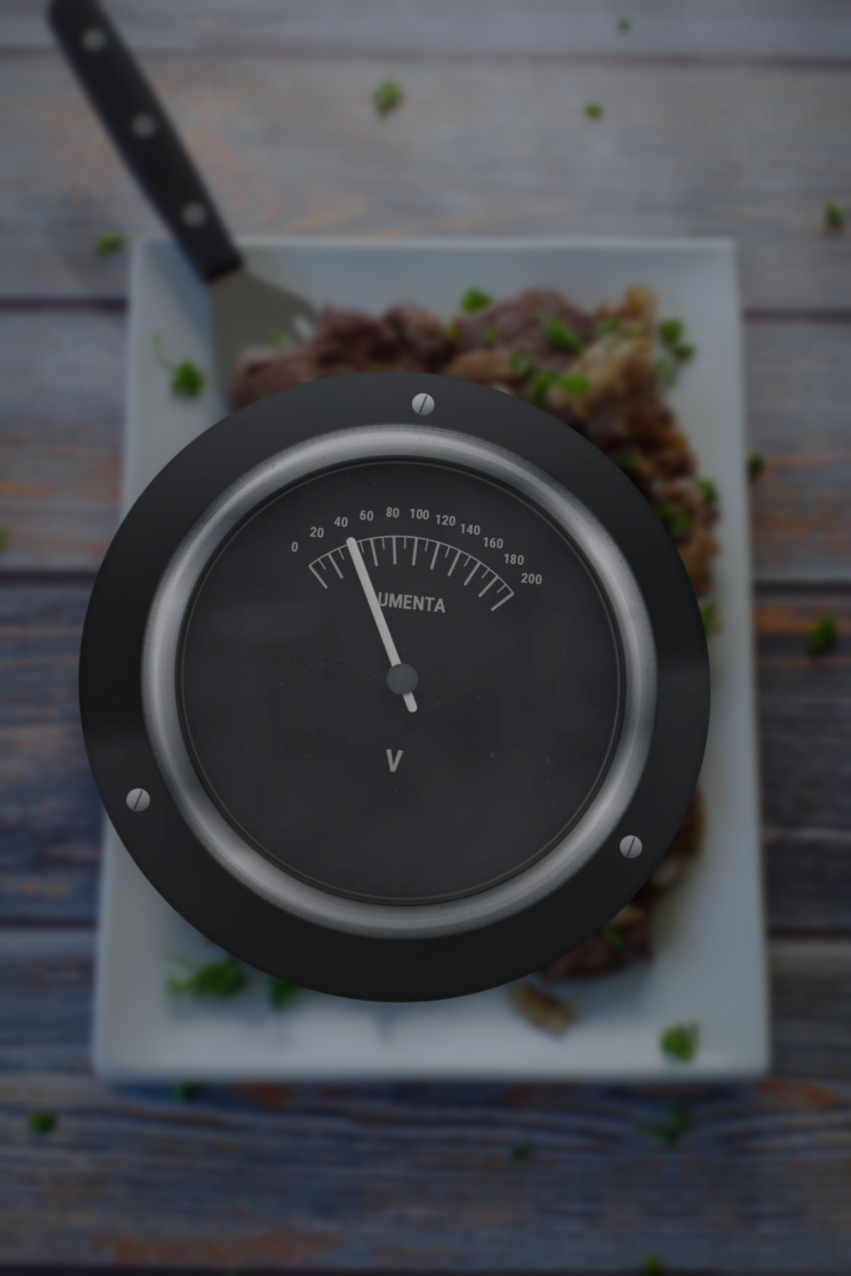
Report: 40 V
